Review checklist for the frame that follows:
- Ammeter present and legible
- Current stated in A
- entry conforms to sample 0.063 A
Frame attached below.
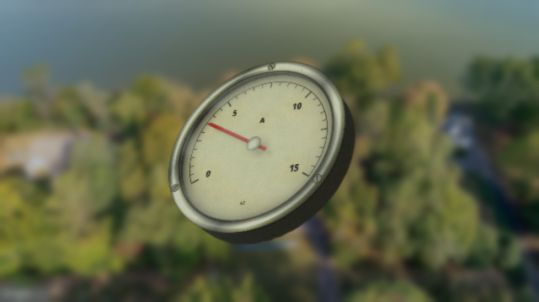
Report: 3.5 A
